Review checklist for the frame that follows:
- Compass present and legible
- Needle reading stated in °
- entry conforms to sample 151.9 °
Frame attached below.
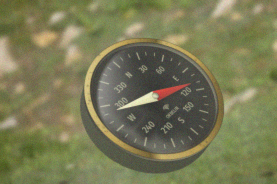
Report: 110 °
